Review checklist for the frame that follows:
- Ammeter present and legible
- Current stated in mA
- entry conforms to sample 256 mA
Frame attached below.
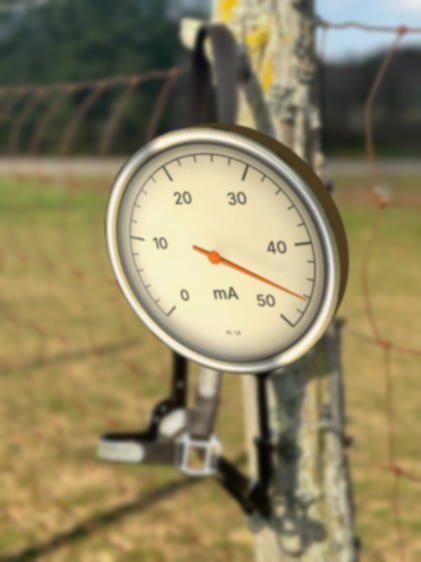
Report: 46 mA
